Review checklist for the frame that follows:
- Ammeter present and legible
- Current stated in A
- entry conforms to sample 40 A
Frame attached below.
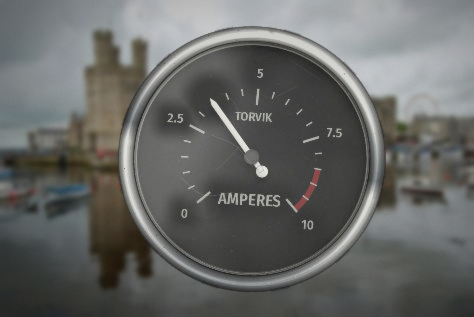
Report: 3.5 A
